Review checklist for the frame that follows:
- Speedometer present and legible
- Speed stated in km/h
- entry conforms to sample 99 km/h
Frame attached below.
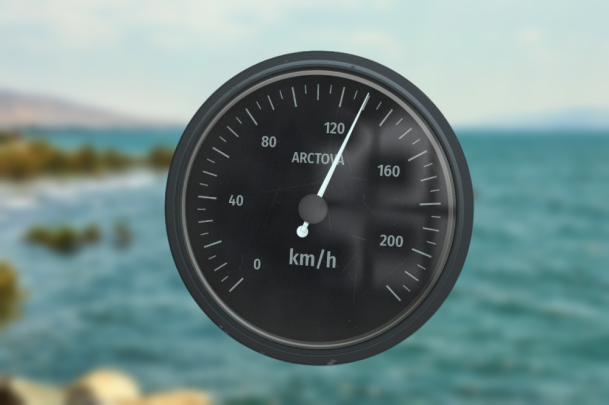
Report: 130 km/h
